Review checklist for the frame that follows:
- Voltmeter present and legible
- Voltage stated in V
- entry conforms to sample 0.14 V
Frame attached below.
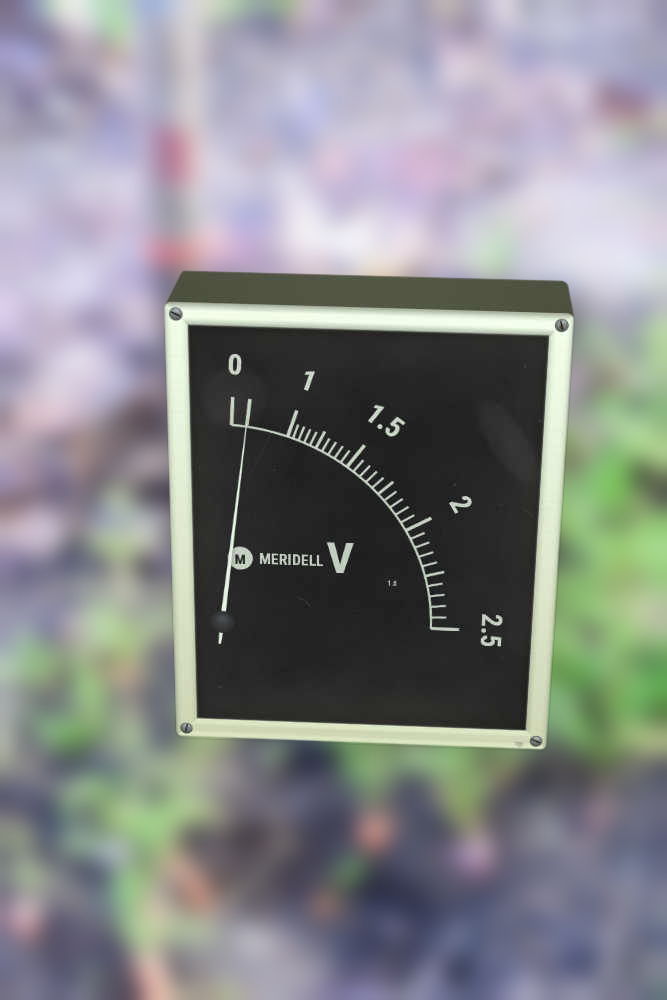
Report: 0.5 V
